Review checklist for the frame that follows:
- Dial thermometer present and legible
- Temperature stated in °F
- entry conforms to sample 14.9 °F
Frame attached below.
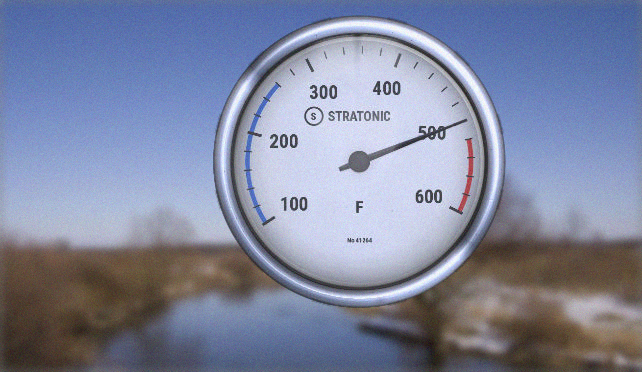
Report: 500 °F
